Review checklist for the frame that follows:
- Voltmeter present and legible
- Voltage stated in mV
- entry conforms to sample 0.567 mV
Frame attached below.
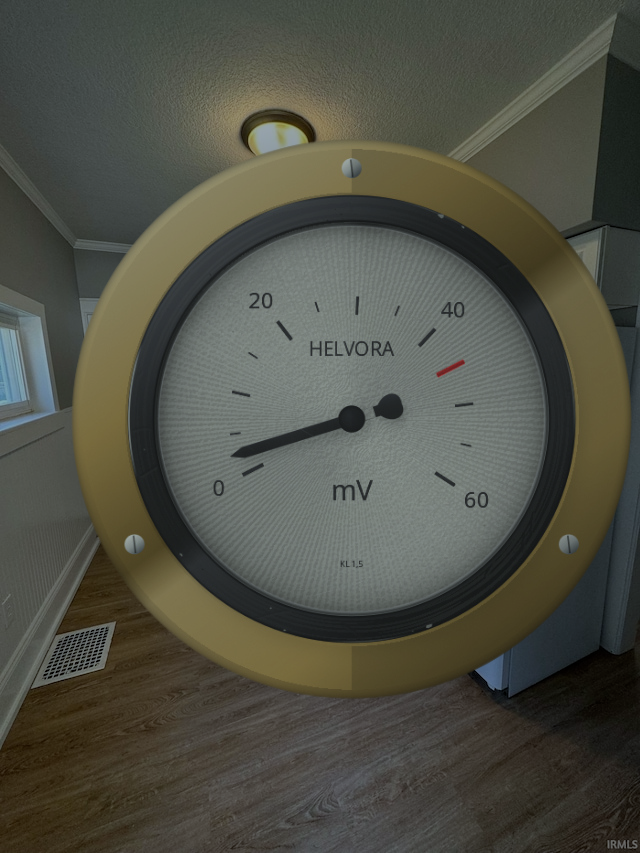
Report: 2.5 mV
